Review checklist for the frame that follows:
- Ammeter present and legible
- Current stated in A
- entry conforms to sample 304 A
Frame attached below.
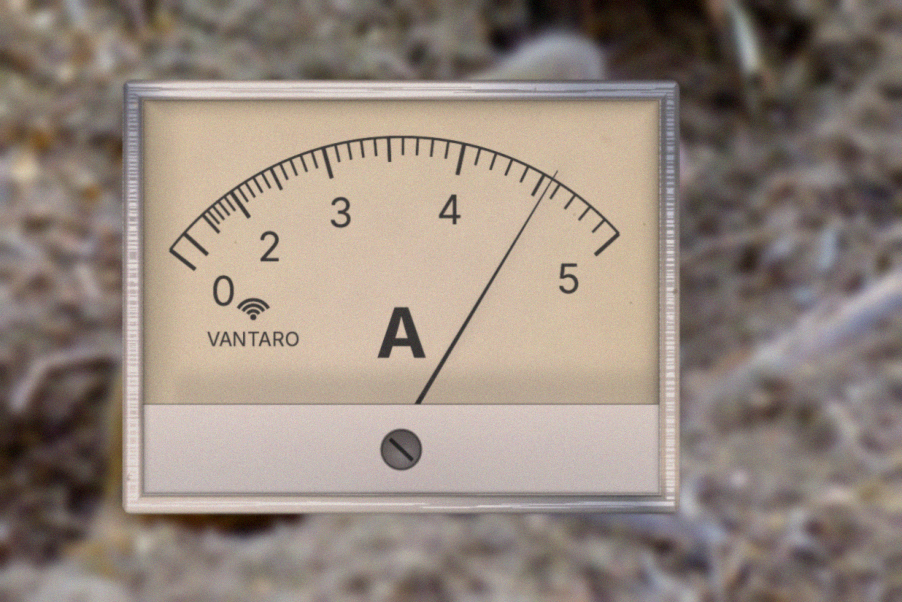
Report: 4.55 A
